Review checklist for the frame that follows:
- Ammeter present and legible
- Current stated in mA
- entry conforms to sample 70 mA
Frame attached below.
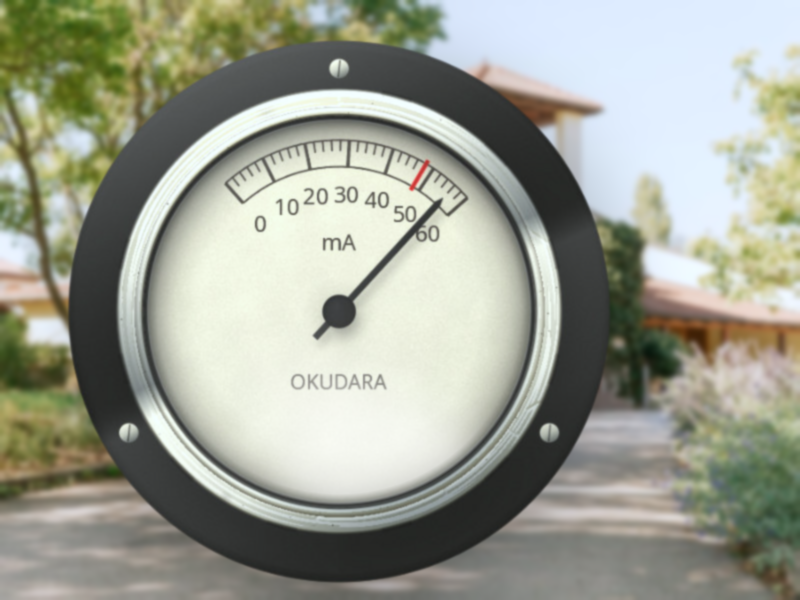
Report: 56 mA
